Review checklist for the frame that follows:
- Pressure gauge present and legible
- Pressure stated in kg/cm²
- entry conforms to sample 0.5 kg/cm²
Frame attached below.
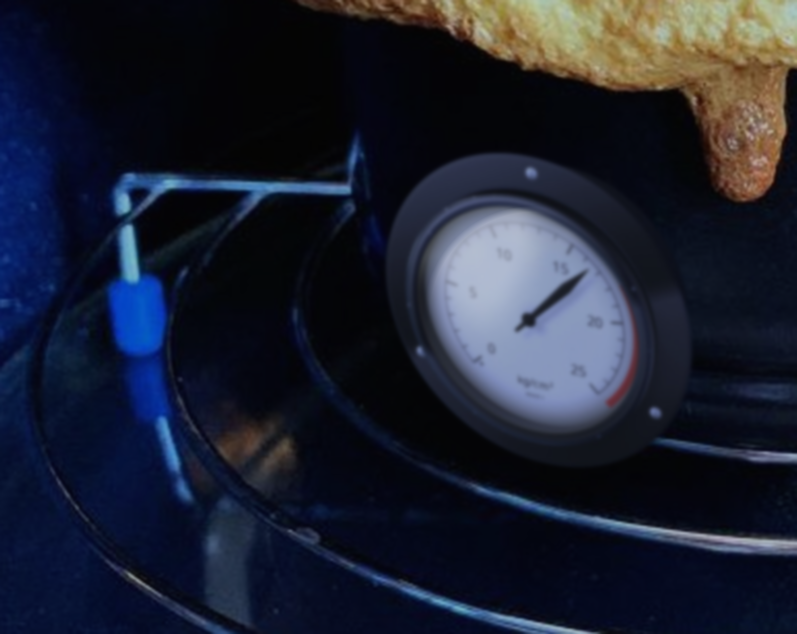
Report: 16.5 kg/cm²
